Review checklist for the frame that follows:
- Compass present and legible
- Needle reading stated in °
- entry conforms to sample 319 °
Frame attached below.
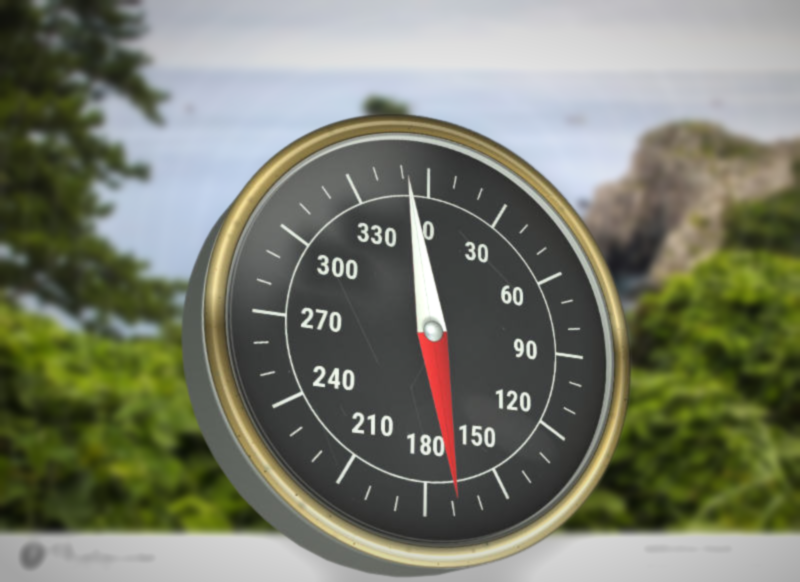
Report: 170 °
